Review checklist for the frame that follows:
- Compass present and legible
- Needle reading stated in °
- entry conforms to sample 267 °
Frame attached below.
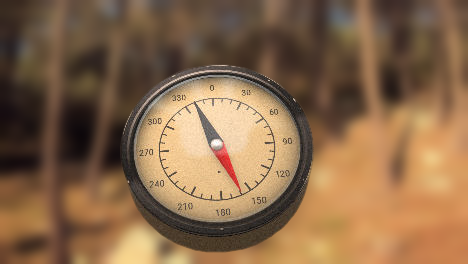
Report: 160 °
